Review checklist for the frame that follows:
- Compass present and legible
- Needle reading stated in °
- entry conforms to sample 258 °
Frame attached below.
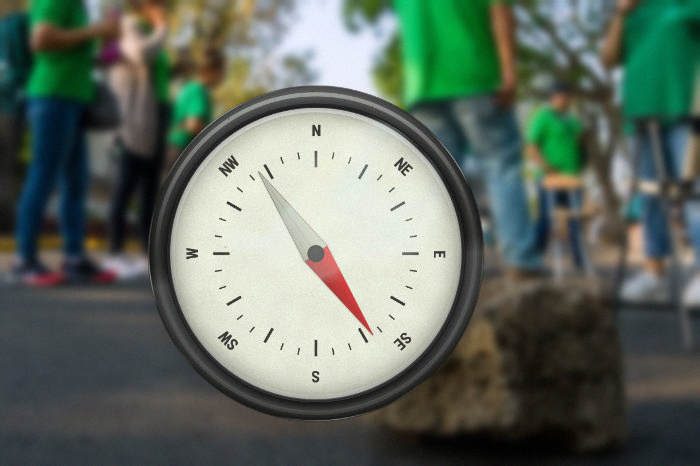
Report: 145 °
